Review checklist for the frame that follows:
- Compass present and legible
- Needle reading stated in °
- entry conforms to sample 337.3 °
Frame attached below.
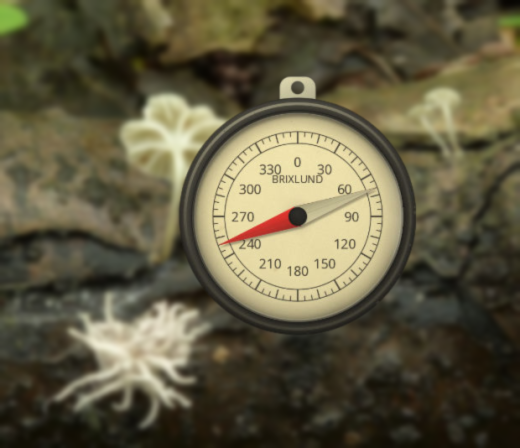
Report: 250 °
